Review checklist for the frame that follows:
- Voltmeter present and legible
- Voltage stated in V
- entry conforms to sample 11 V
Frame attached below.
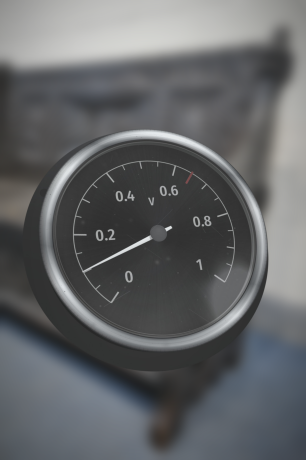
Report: 0.1 V
